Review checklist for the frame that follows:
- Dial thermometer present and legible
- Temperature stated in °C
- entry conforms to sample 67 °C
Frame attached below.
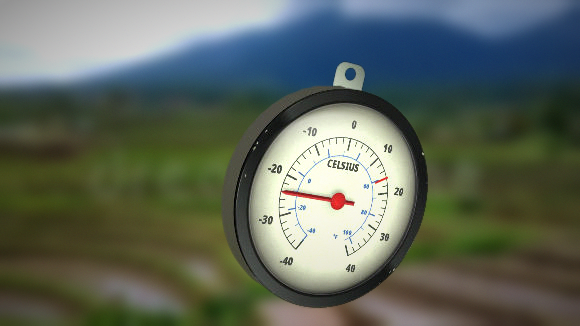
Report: -24 °C
